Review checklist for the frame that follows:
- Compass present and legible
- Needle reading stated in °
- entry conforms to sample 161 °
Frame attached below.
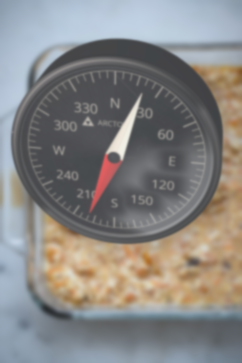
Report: 200 °
